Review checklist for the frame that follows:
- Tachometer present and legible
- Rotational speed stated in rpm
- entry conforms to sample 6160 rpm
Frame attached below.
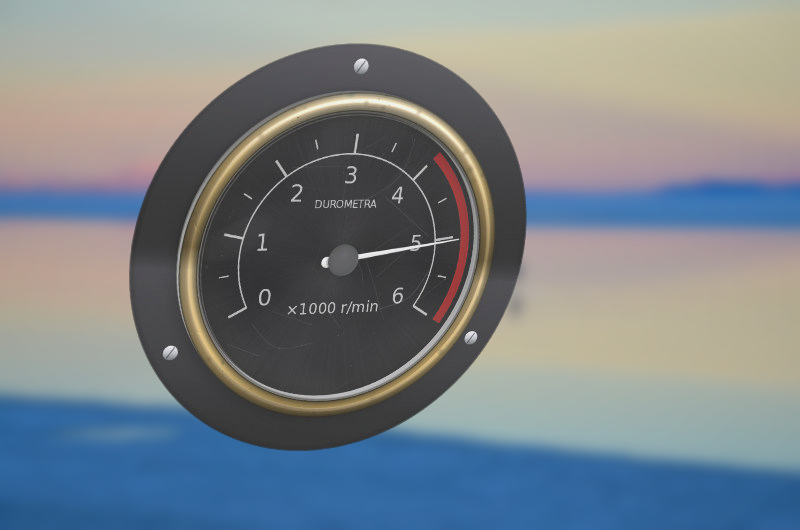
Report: 5000 rpm
